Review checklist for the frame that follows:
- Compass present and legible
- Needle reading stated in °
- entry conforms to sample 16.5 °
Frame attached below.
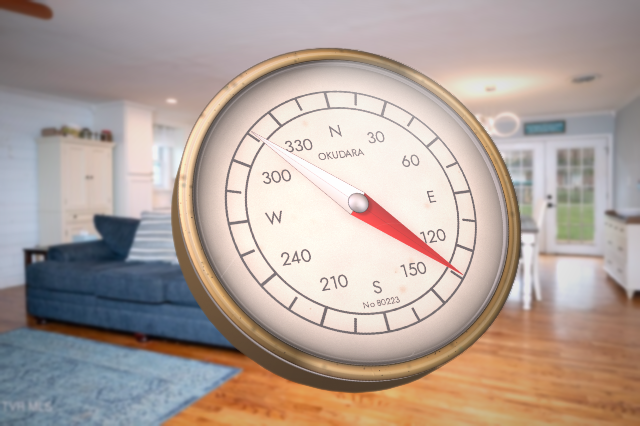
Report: 135 °
